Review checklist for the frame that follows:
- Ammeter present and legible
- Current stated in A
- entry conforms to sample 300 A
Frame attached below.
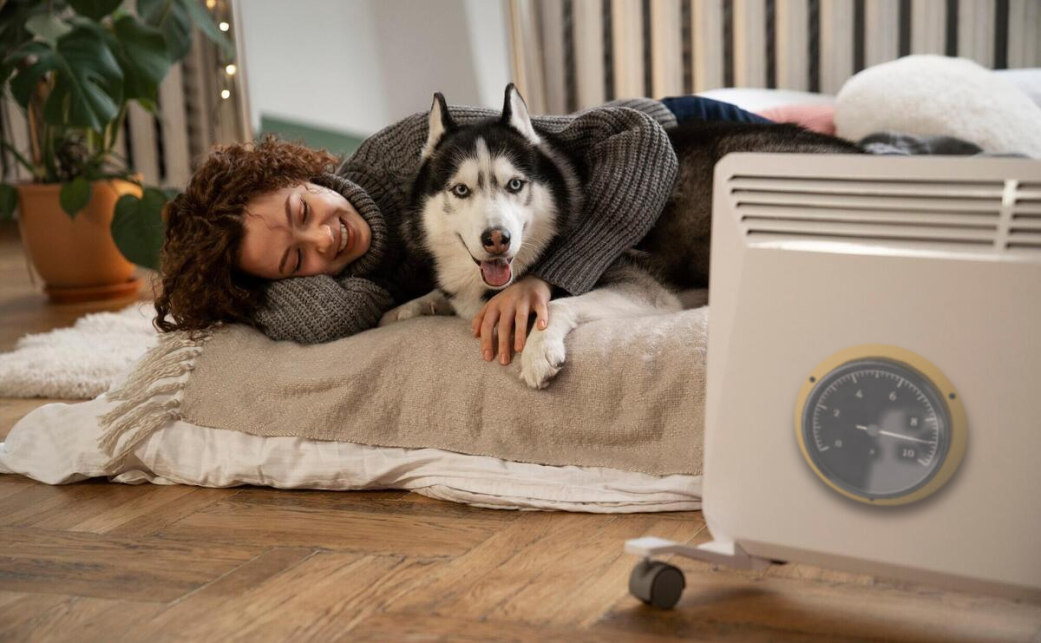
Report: 9 A
